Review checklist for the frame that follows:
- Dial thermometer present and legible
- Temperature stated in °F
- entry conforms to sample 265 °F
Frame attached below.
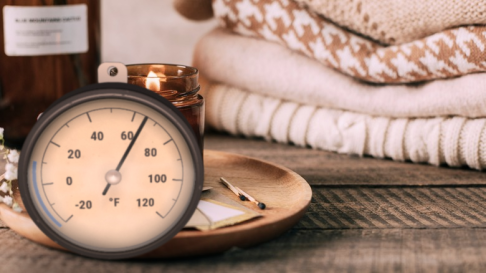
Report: 65 °F
